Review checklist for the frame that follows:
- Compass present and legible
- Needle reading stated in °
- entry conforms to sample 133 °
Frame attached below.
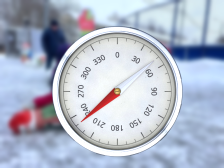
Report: 230 °
